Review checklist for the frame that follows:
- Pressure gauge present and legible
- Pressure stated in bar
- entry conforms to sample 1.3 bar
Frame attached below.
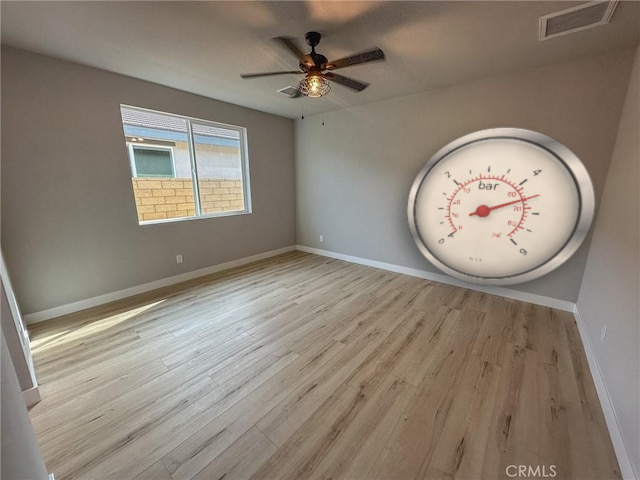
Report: 4.5 bar
